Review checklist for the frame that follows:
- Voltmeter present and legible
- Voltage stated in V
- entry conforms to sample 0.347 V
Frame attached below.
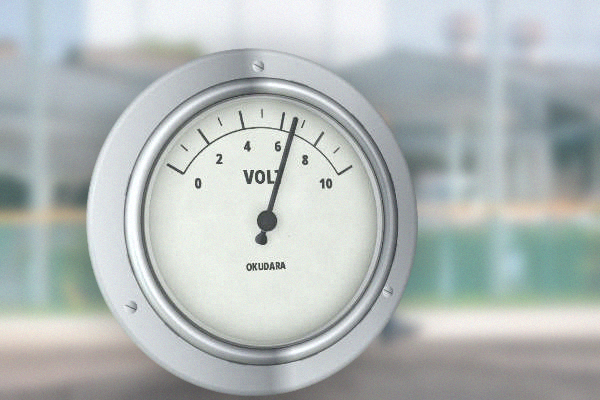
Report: 6.5 V
